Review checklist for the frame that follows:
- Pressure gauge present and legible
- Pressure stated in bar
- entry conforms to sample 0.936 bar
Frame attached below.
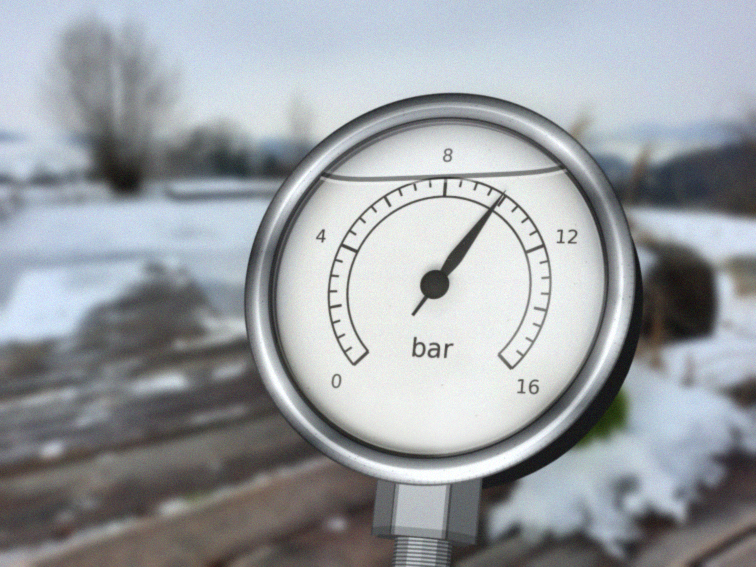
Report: 10 bar
